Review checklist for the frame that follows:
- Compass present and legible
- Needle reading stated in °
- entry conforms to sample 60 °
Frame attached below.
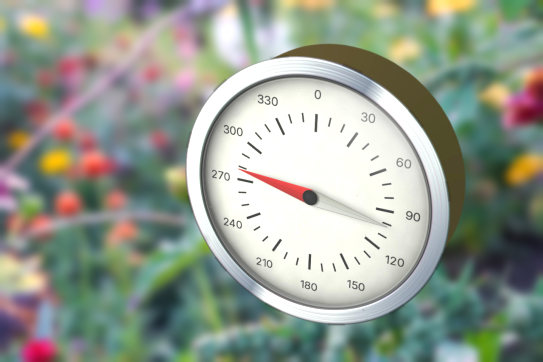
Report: 280 °
